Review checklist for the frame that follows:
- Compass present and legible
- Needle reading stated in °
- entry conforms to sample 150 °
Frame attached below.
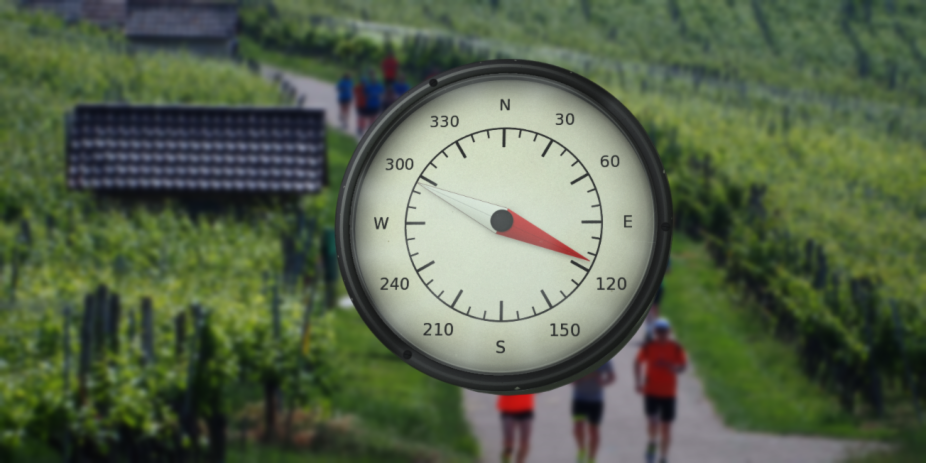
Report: 115 °
